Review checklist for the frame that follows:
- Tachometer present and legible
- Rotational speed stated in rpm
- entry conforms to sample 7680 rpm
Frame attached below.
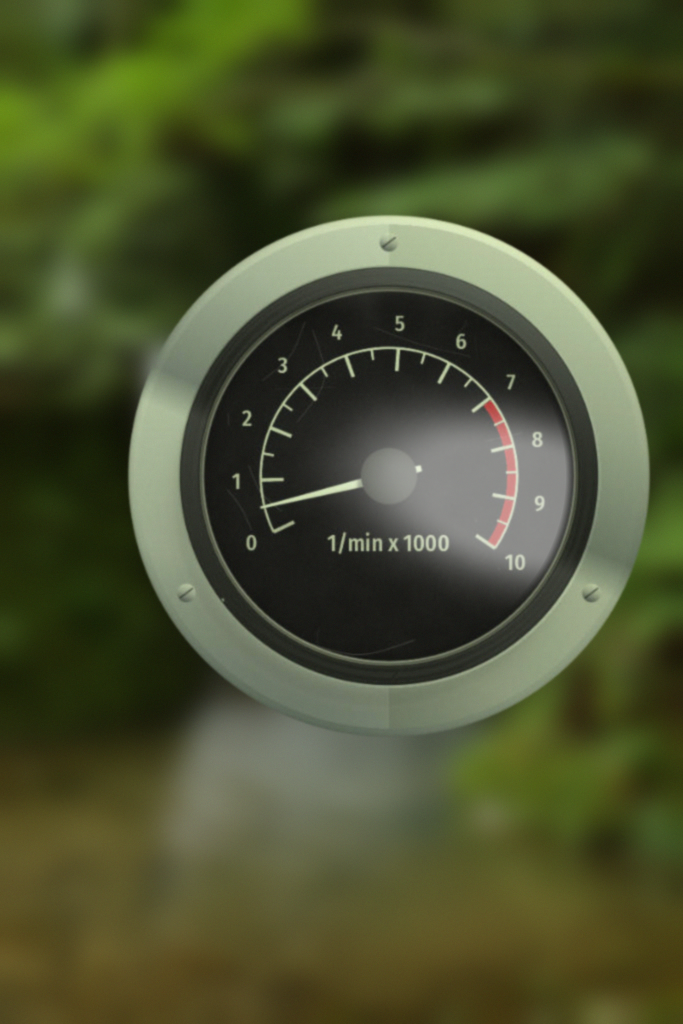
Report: 500 rpm
